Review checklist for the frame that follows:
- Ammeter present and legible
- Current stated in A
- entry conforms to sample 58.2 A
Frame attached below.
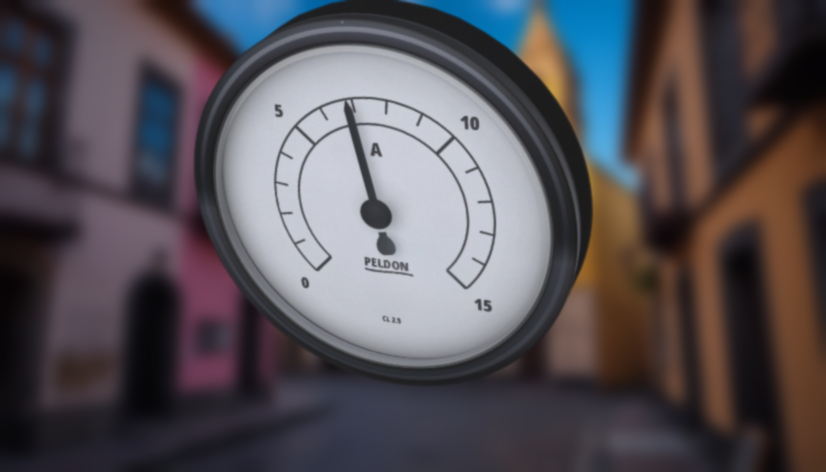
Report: 7 A
